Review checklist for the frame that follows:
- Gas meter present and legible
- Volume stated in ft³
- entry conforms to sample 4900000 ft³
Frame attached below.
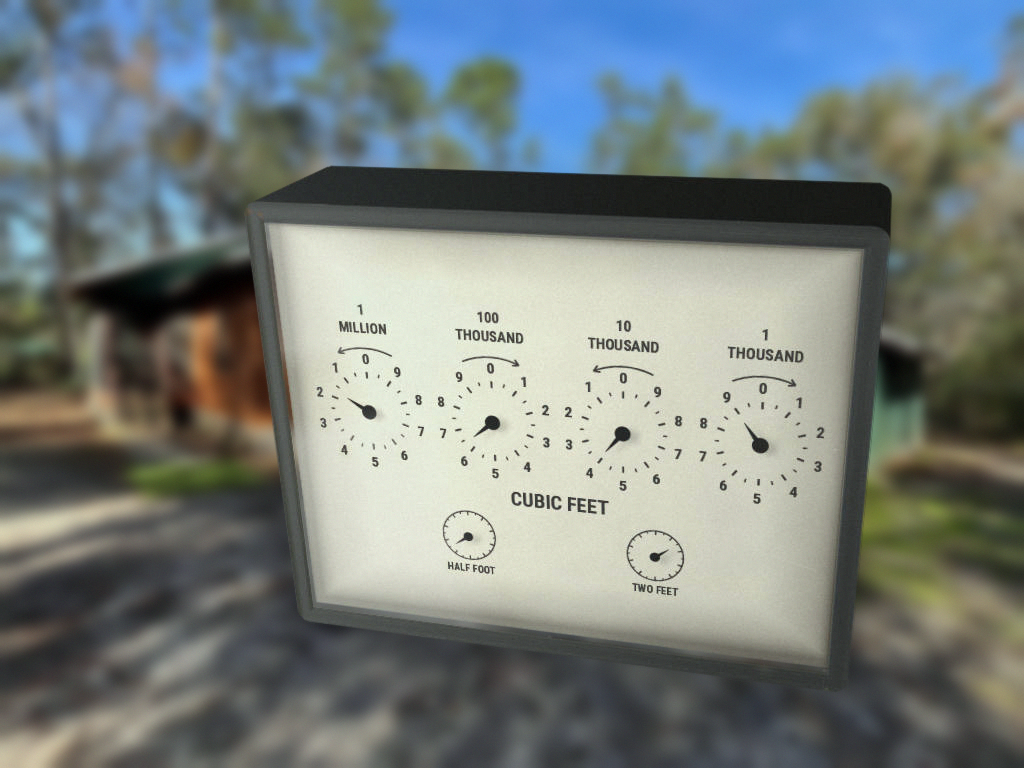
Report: 163900 ft³
